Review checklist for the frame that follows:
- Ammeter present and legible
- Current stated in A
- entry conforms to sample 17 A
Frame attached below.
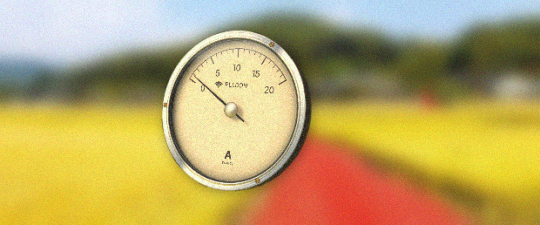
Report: 1 A
